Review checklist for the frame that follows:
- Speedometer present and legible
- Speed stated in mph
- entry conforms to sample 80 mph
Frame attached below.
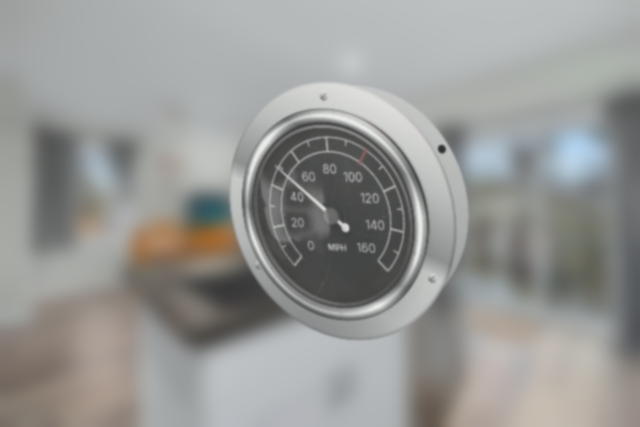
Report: 50 mph
